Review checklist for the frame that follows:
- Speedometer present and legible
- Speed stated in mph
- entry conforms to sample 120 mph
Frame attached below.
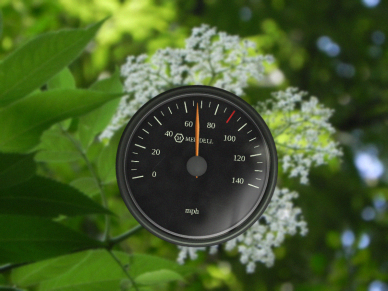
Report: 67.5 mph
